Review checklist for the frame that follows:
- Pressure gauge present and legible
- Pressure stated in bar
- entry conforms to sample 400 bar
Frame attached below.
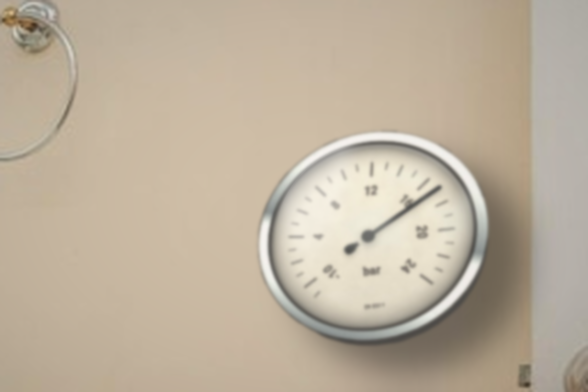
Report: 17 bar
